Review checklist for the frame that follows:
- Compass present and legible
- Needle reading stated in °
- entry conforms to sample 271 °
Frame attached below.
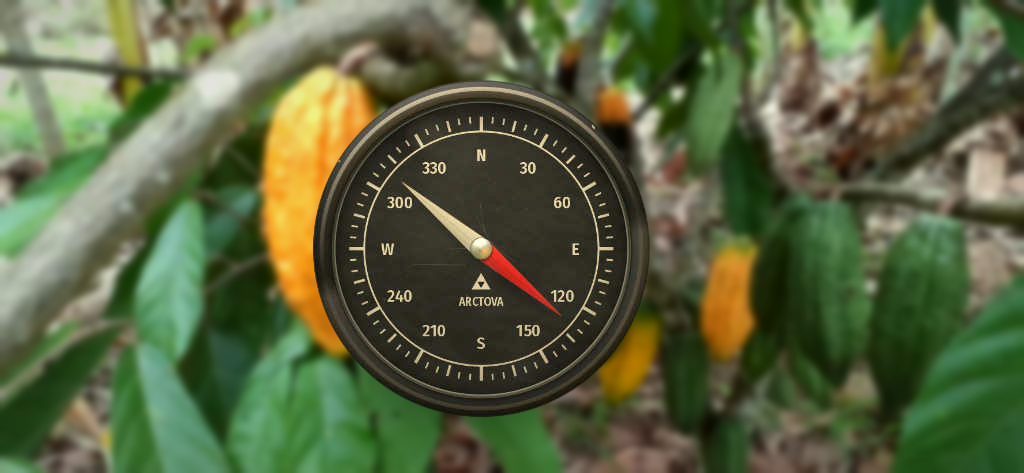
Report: 130 °
